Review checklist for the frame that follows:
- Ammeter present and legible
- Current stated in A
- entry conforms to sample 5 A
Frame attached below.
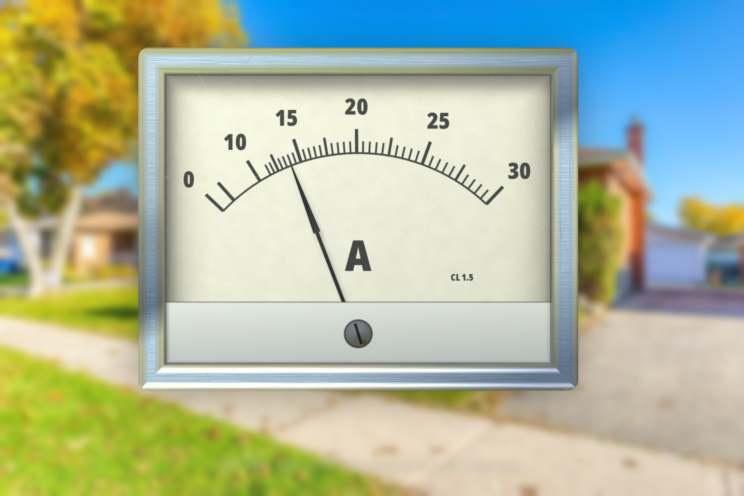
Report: 14 A
